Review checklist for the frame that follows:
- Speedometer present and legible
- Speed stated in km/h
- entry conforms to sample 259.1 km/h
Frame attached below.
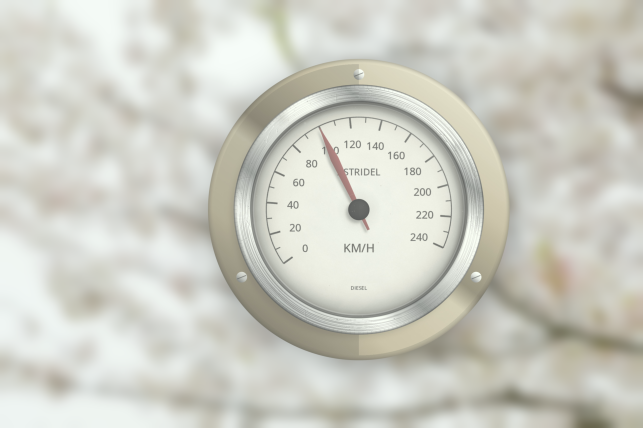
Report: 100 km/h
